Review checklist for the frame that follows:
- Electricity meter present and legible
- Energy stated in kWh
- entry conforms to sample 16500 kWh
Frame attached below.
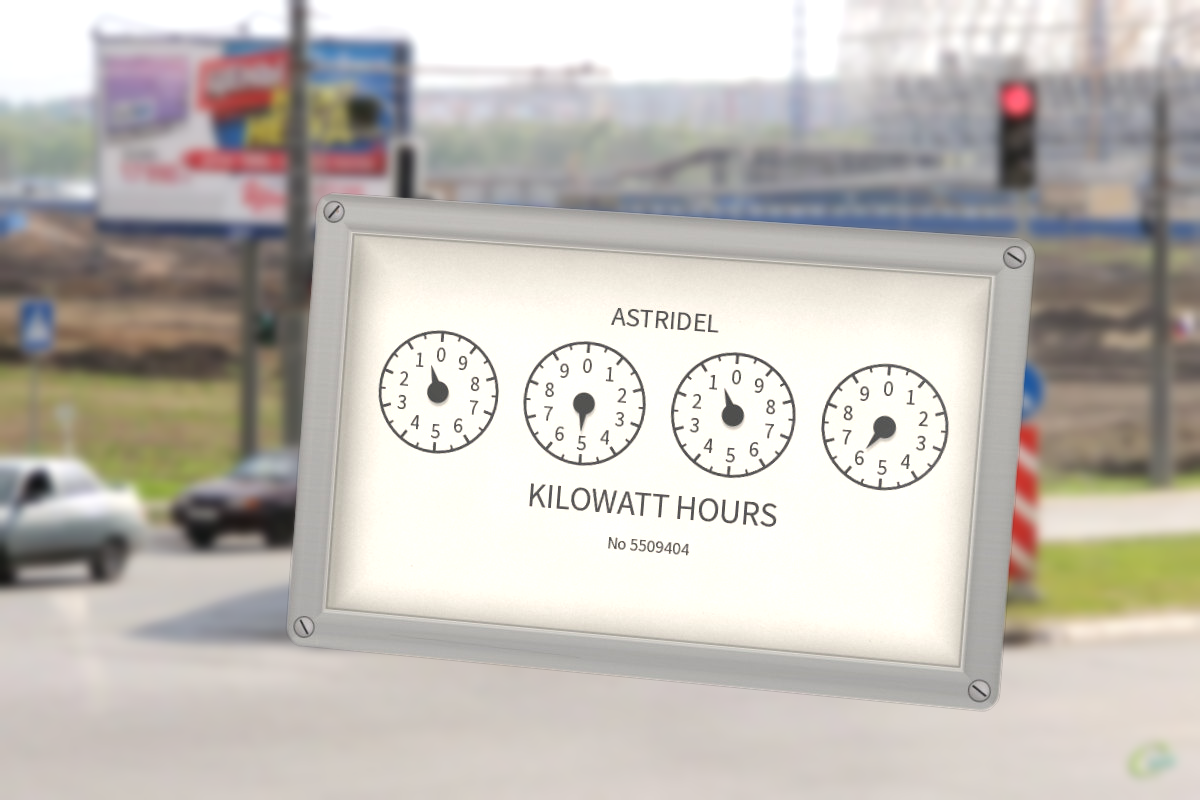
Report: 506 kWh
